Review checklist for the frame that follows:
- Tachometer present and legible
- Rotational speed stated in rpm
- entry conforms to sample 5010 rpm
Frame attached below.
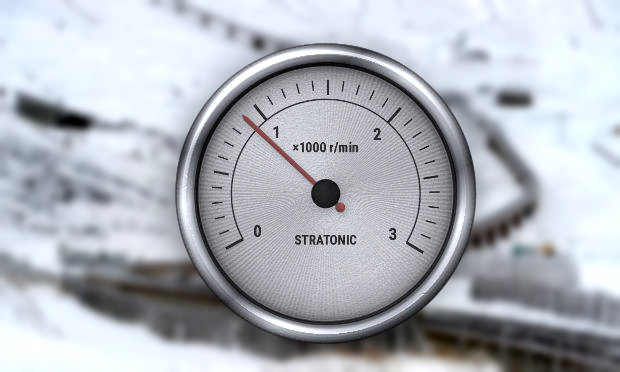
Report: 900 rpm
